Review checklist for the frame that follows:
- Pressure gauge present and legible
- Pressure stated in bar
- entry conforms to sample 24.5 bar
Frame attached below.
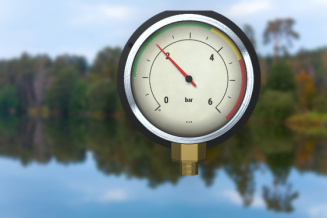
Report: 2 bar
